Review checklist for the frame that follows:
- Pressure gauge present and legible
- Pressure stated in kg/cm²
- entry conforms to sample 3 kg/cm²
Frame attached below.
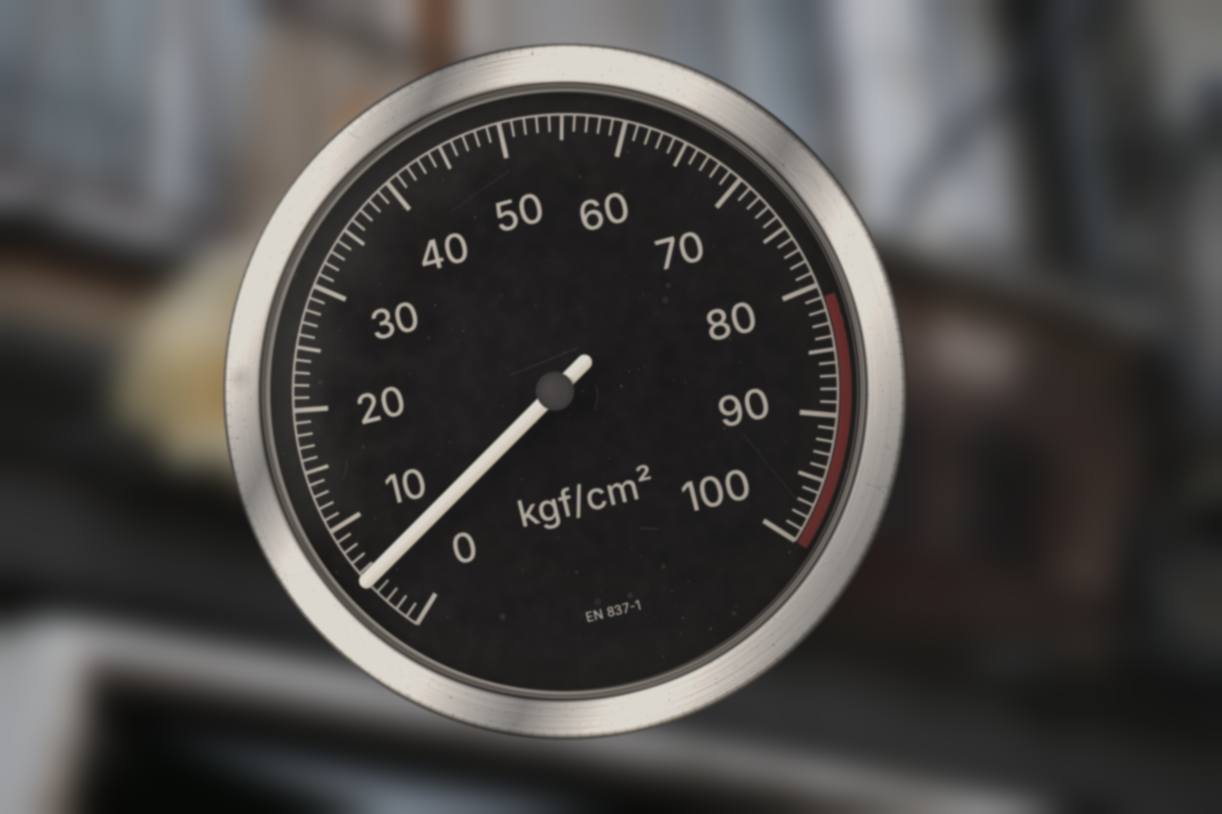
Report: 5 kg/cm²
